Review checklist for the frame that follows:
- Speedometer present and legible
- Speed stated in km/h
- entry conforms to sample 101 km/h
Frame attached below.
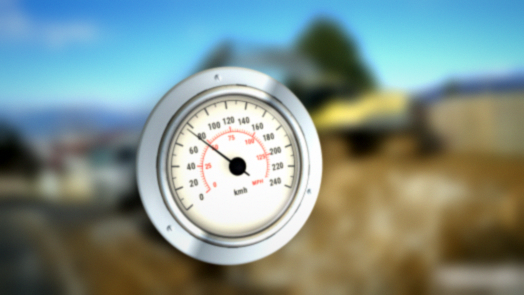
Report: 75 km/h
